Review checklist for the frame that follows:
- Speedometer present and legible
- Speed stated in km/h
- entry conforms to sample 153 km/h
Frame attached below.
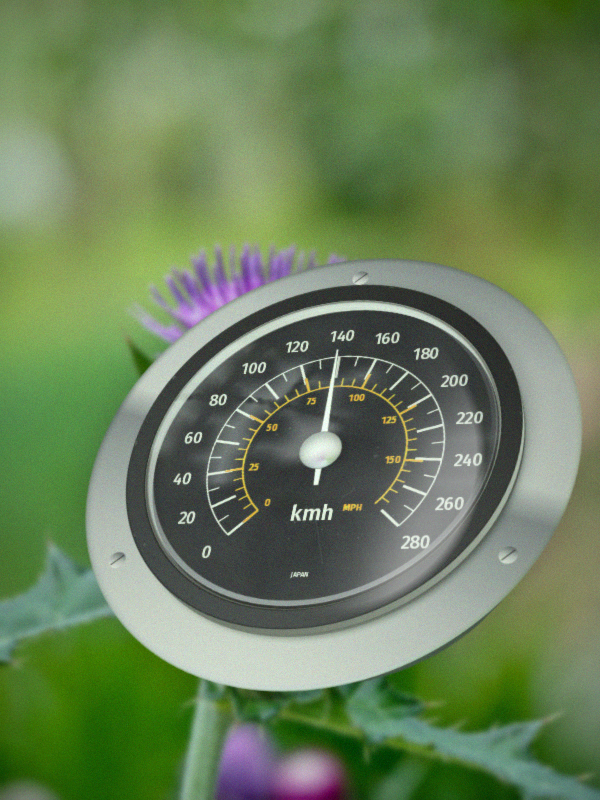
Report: 140 km/h
